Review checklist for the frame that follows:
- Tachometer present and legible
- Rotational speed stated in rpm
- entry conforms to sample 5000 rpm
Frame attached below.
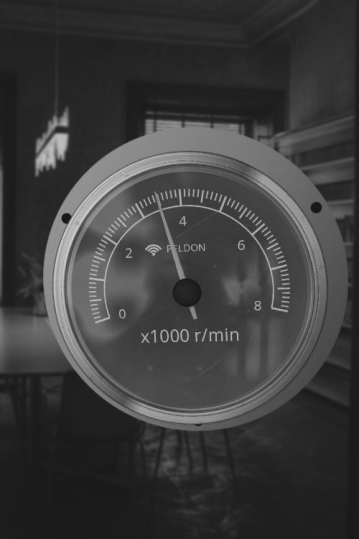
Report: 3500 rpm
